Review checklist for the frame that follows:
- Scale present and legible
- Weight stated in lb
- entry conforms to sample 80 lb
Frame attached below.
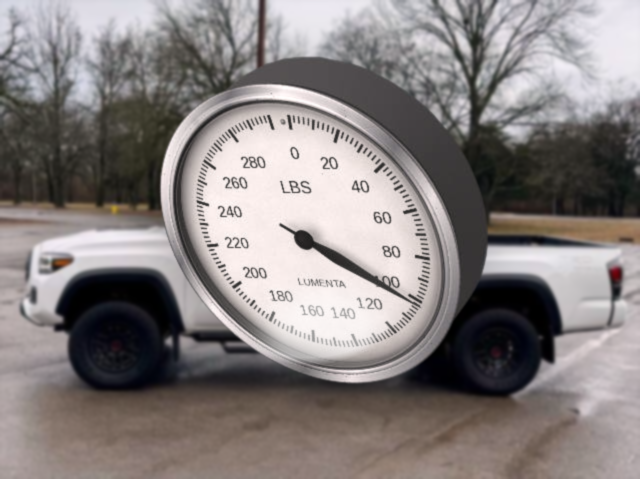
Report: 100 lb
